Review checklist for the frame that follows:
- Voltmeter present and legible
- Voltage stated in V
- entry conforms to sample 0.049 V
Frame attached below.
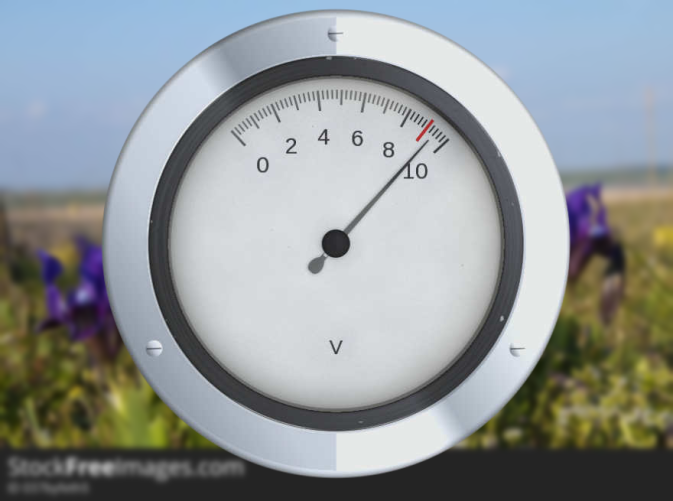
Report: 9.4 V
